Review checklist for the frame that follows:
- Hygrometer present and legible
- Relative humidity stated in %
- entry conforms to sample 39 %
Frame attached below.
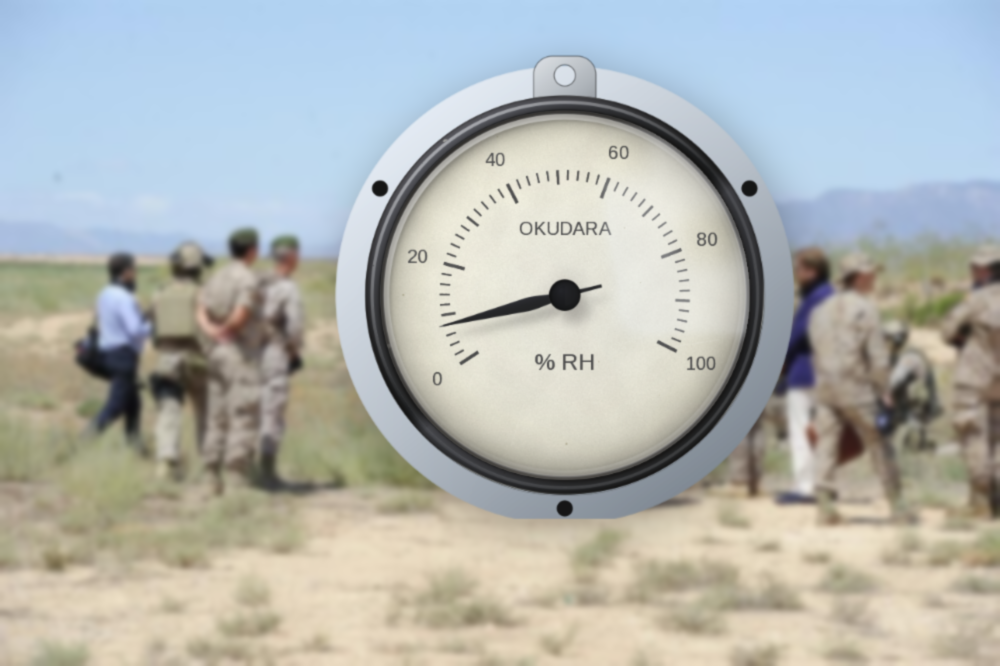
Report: 8 %
